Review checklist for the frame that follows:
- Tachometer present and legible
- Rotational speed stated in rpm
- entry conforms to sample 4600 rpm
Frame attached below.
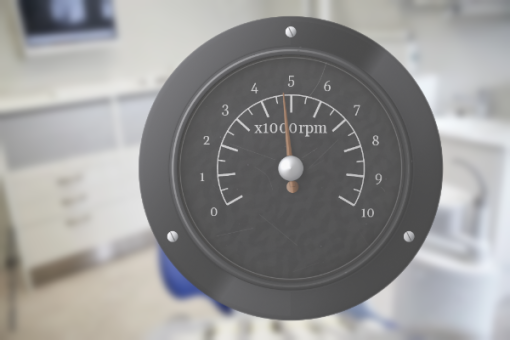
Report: 4750 rpm
